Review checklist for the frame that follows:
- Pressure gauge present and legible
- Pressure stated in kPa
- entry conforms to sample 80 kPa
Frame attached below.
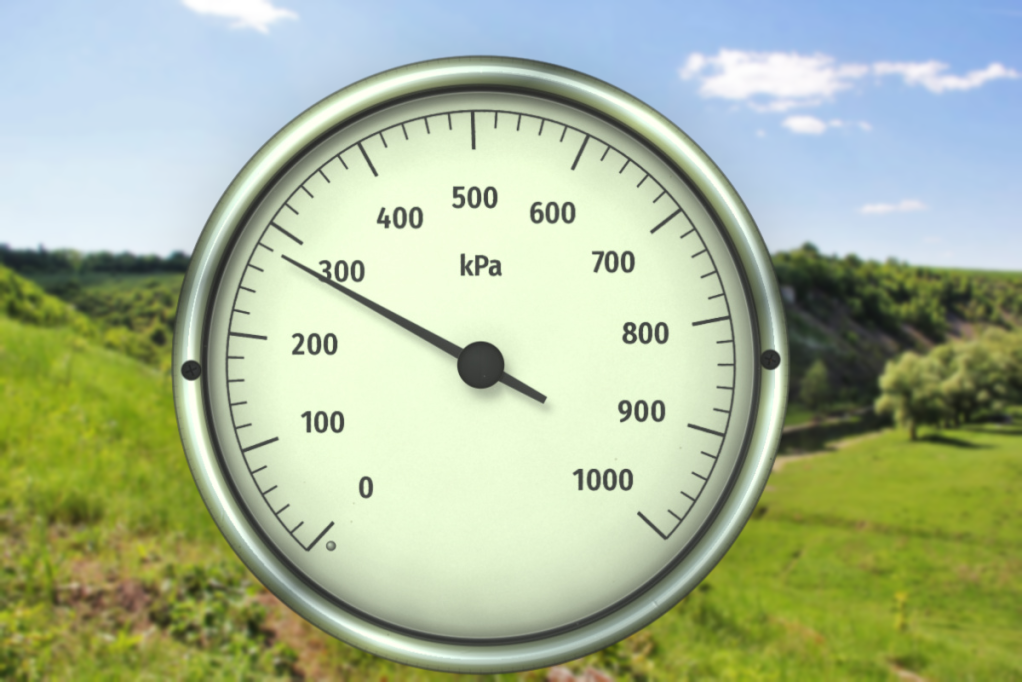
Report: 280 kPa
